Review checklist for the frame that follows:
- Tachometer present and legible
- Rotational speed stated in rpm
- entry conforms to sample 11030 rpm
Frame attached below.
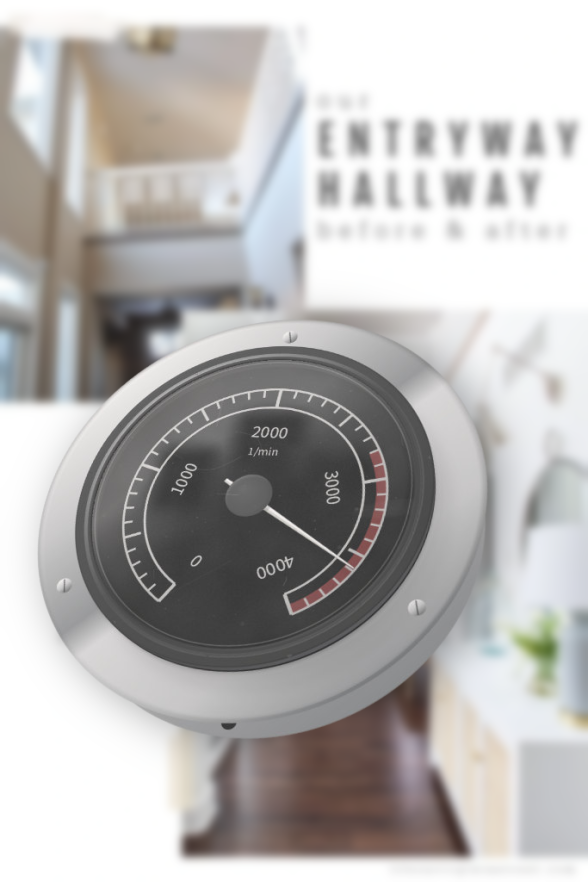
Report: 3600 rpm
